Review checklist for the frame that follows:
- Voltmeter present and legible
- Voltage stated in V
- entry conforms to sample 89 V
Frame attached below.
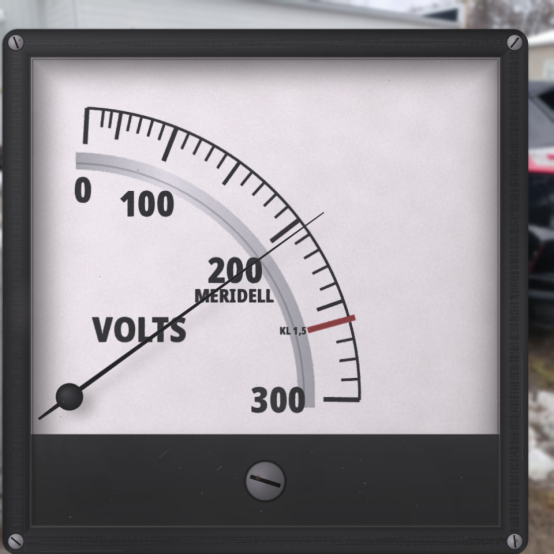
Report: 205 V
